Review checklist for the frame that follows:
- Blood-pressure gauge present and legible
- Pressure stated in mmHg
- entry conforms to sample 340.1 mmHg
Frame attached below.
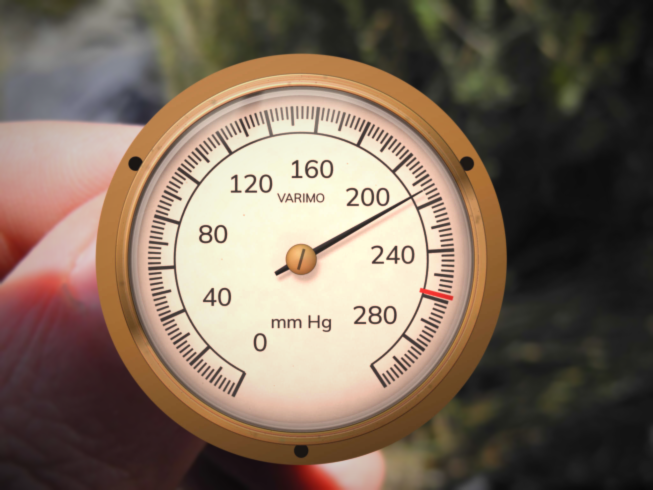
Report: 214 mmHg
